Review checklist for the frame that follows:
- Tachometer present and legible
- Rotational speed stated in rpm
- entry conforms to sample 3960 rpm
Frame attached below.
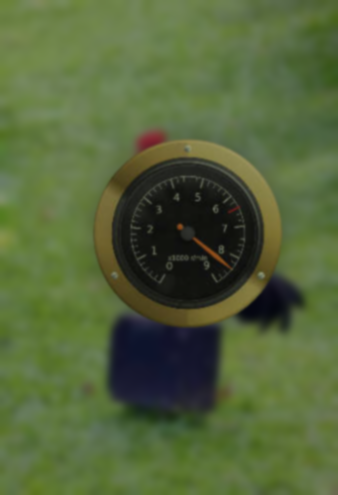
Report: 8400 rpm
